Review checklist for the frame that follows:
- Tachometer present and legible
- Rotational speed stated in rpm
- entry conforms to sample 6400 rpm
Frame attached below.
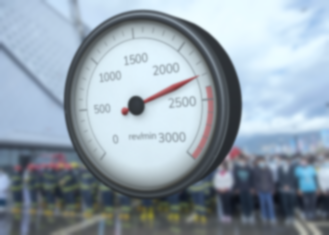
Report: 2300 rpm
